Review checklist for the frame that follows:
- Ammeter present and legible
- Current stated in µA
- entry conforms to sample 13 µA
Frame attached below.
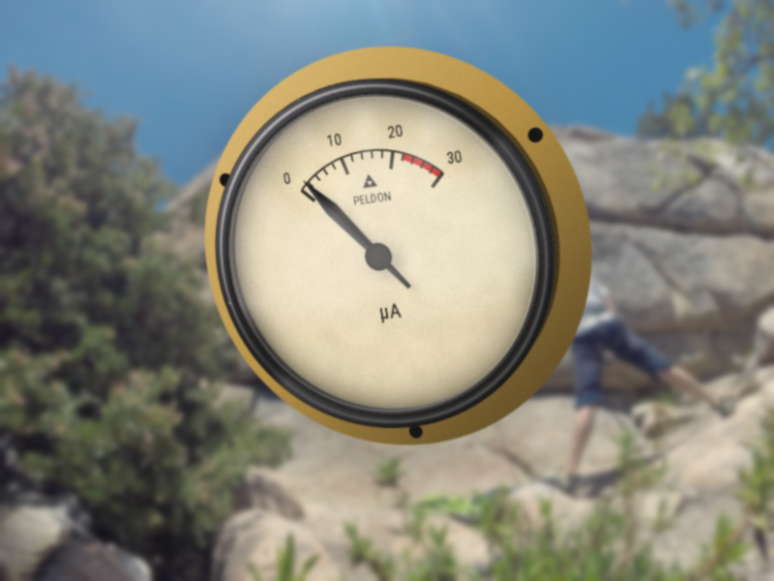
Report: 2 µA
